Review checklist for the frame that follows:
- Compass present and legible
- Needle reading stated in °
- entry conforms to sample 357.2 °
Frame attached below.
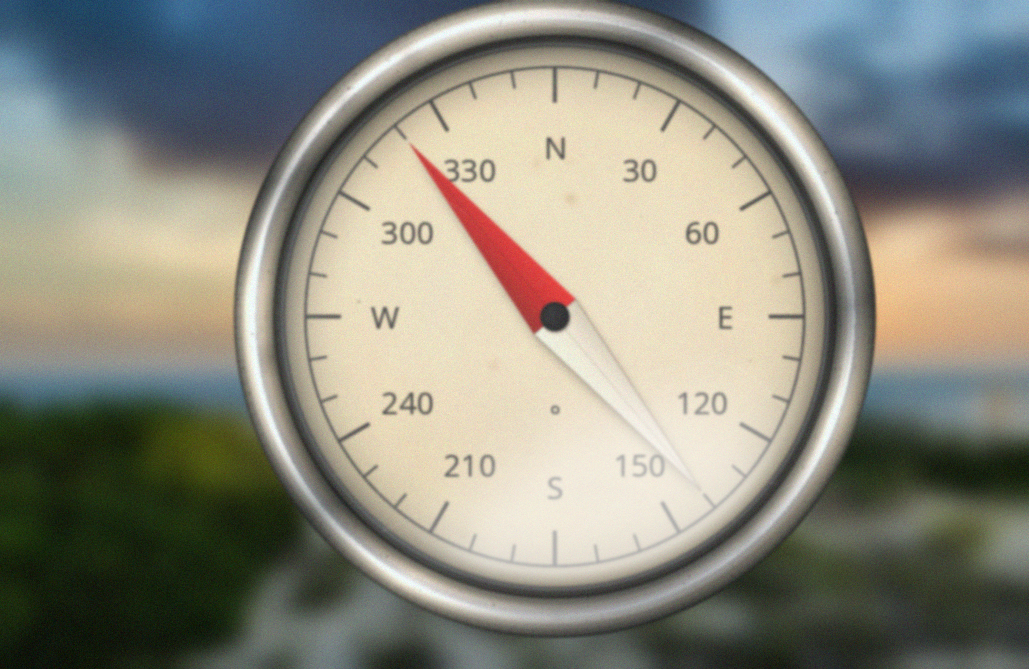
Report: 320 °
